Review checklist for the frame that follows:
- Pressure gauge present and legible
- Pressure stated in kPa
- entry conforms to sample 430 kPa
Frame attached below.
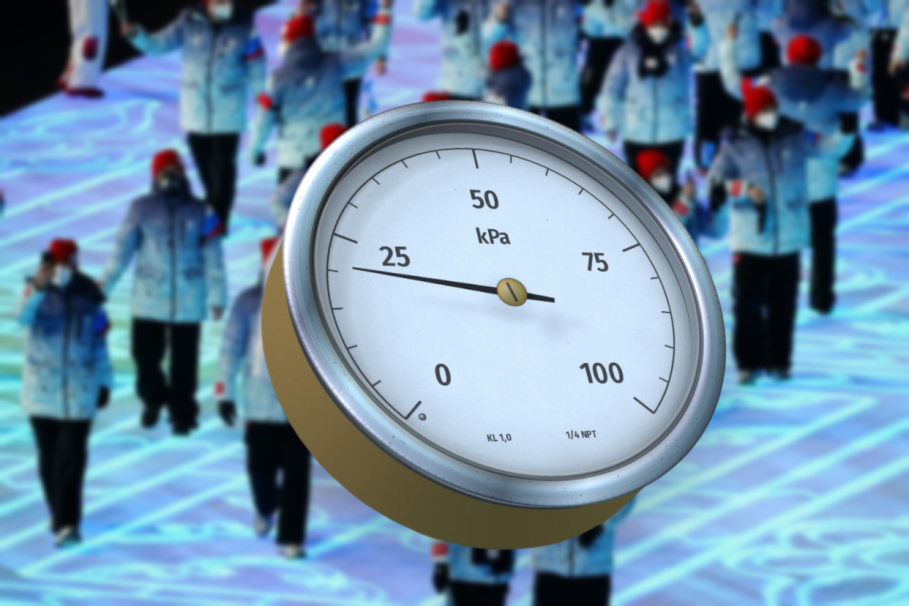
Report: 20 kPa
